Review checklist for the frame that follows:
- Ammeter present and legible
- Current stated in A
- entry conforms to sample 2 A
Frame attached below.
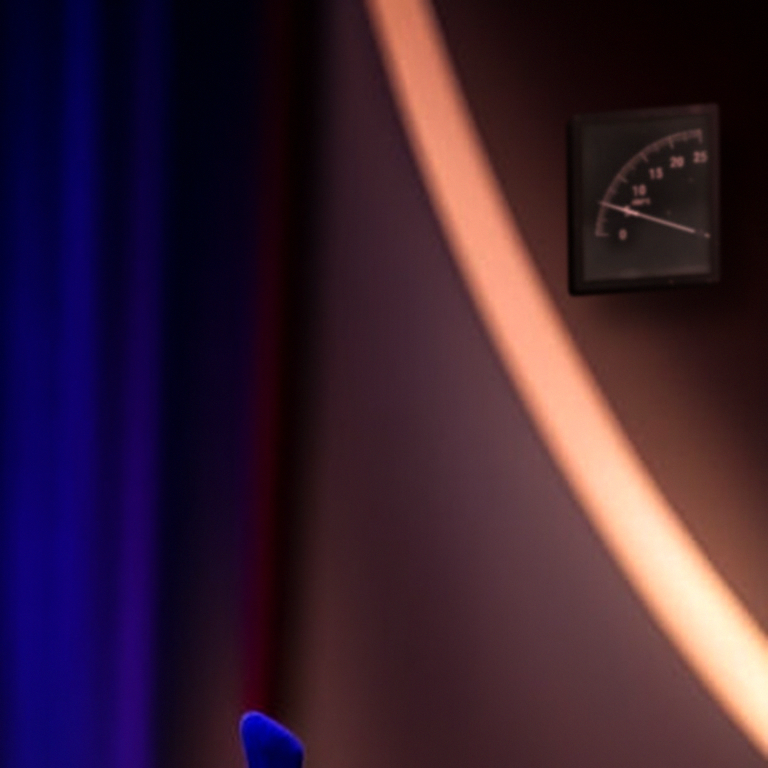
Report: 5 A
